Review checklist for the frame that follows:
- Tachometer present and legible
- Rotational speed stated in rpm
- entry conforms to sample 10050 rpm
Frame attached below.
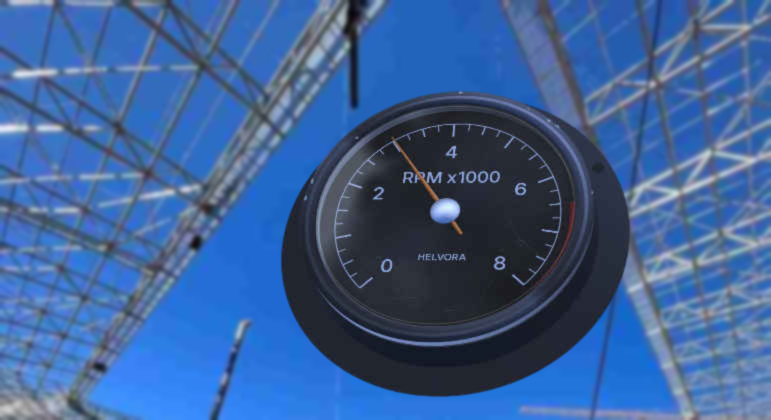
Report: 3000 rpm
